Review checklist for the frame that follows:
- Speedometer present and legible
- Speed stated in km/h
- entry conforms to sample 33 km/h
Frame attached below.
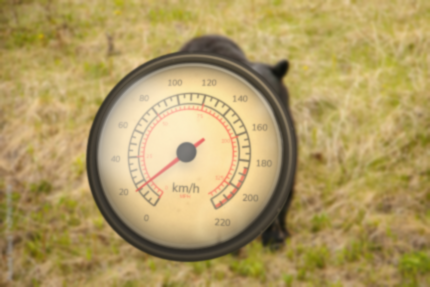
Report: 15 km/h
